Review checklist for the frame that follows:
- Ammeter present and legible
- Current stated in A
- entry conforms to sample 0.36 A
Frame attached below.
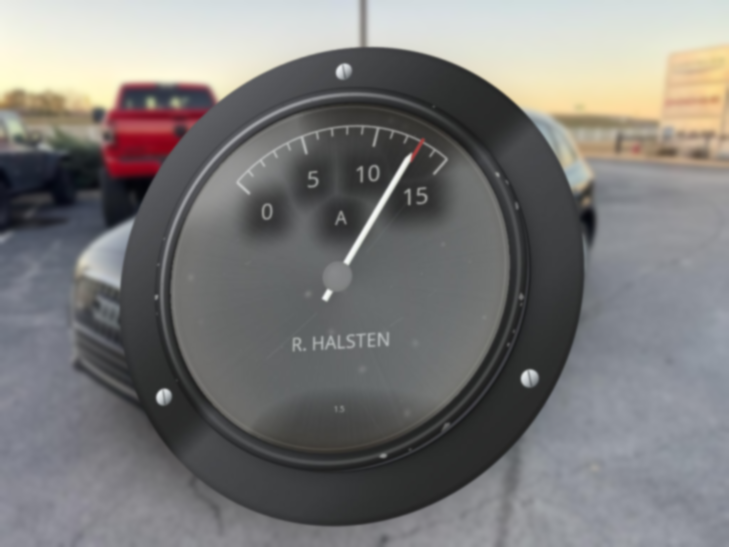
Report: 13 A
